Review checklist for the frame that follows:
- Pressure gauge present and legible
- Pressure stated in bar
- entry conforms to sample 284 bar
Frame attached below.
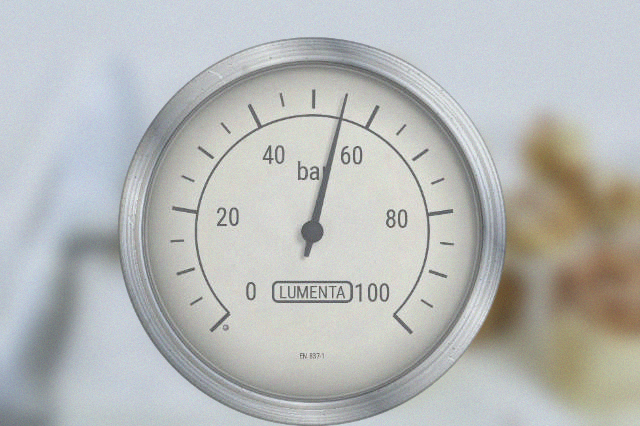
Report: 55 bar
